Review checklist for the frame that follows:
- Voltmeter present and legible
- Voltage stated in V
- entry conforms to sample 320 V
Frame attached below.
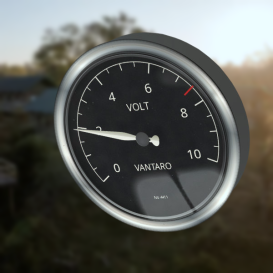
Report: 2 V
